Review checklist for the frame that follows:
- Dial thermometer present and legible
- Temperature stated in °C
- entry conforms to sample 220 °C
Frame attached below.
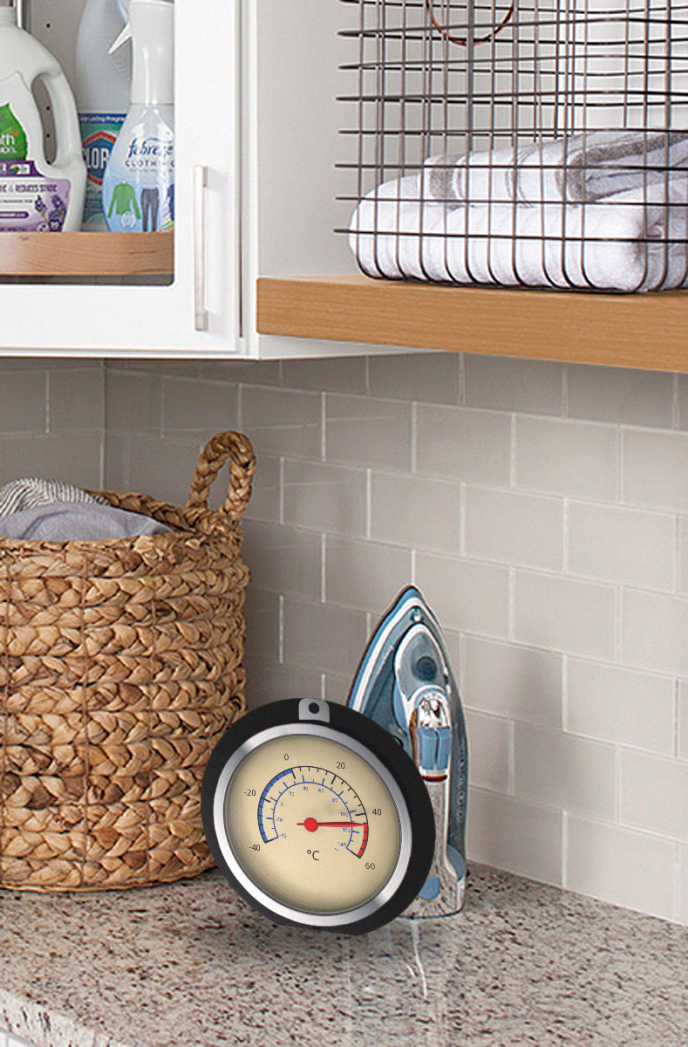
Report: 44 °C
